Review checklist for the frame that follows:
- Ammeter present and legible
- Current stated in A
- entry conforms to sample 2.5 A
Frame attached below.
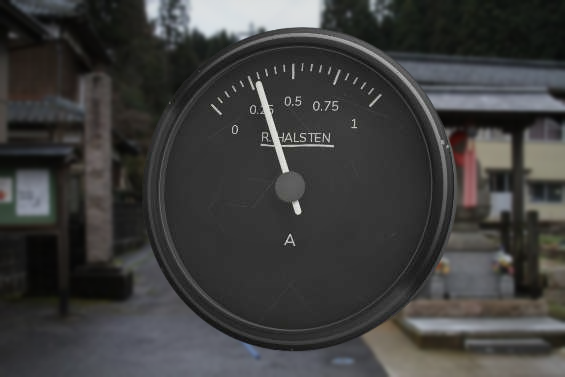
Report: 0.3 A
